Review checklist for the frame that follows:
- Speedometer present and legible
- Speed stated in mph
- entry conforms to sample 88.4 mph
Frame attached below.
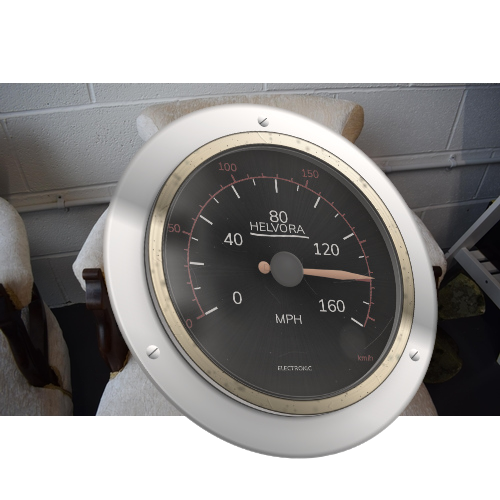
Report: 140 mph
